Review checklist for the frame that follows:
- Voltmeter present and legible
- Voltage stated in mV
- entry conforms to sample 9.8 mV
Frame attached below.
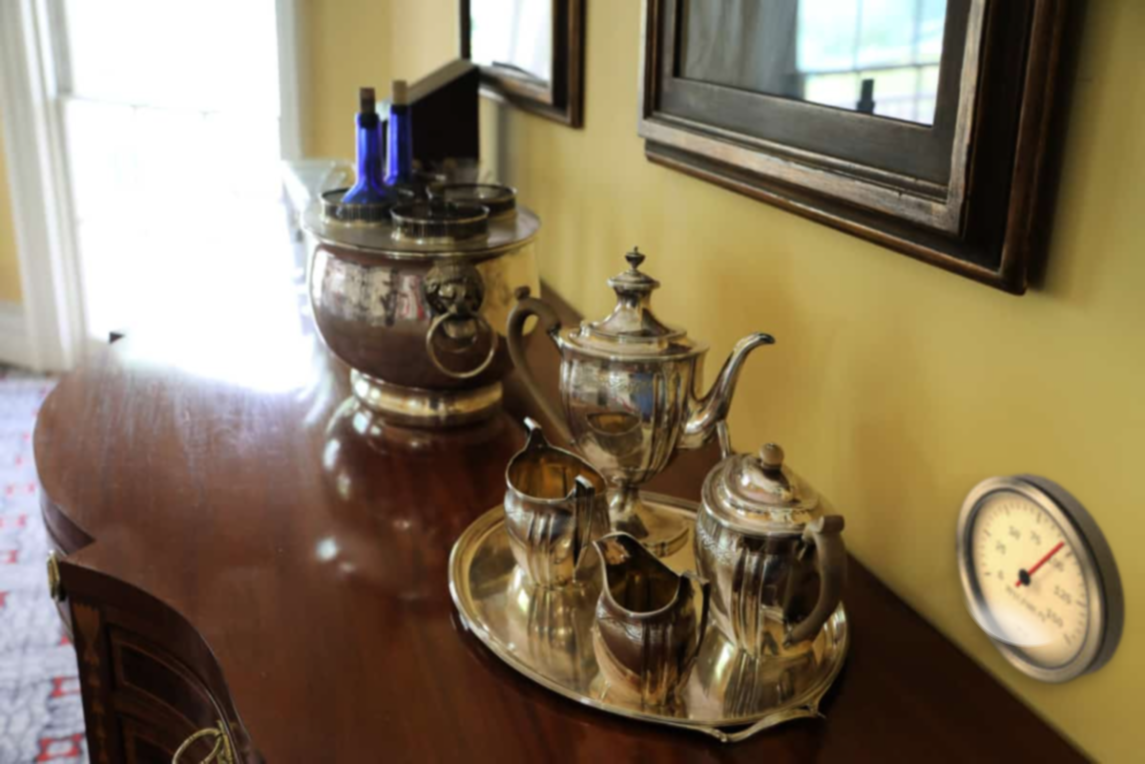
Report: 95 mV
